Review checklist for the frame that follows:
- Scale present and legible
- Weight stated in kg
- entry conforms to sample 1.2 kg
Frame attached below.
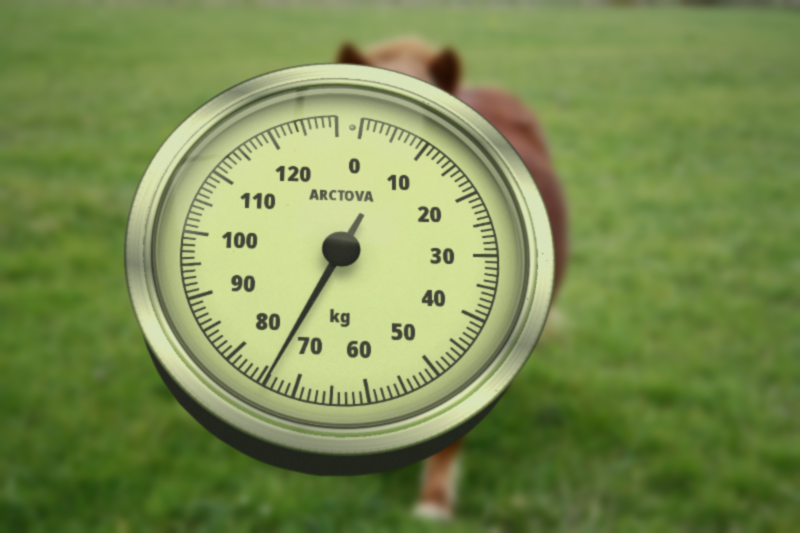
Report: 74 kg
